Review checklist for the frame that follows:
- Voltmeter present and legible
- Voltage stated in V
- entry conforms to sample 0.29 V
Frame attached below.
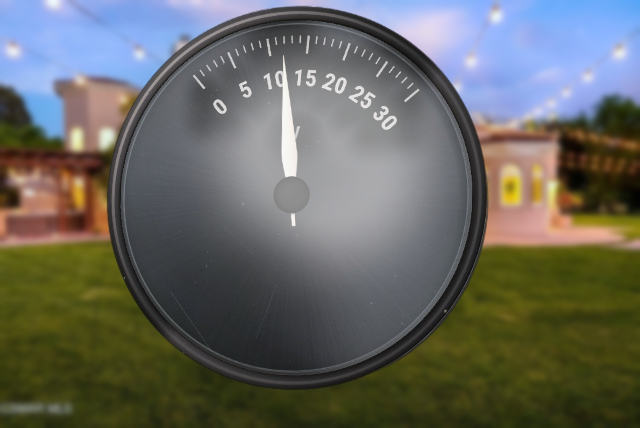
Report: 12 V
